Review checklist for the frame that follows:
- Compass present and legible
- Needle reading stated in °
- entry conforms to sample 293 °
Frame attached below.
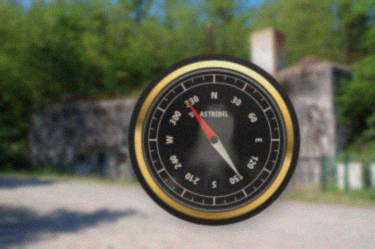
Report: 325 °
